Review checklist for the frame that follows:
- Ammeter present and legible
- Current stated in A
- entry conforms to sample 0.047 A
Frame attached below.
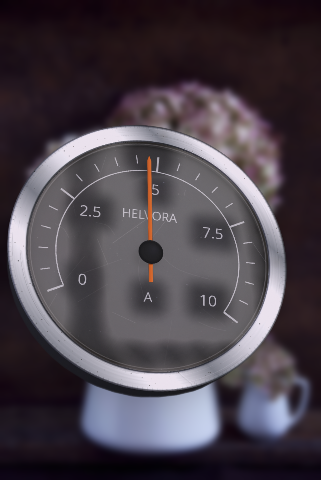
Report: 4.75 A
